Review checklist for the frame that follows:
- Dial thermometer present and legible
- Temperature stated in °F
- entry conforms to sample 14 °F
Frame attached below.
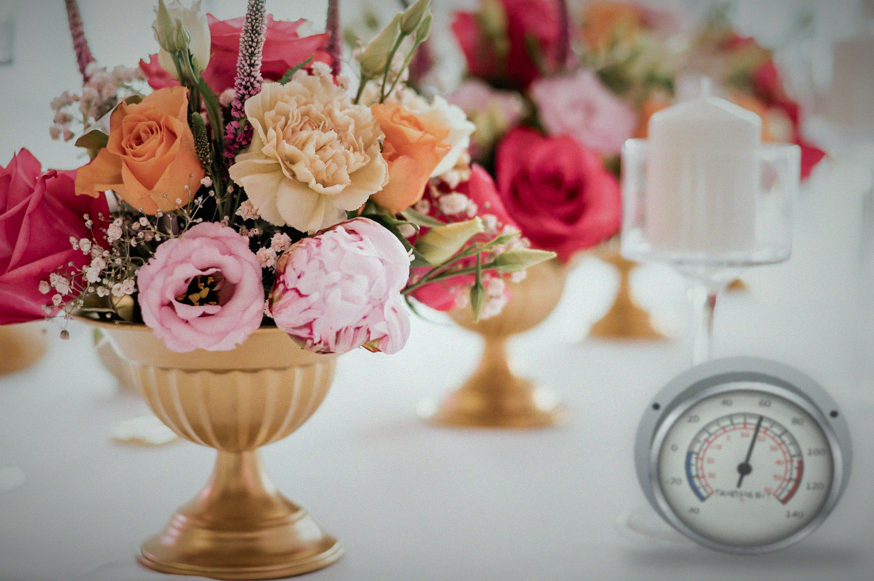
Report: 60 °F
